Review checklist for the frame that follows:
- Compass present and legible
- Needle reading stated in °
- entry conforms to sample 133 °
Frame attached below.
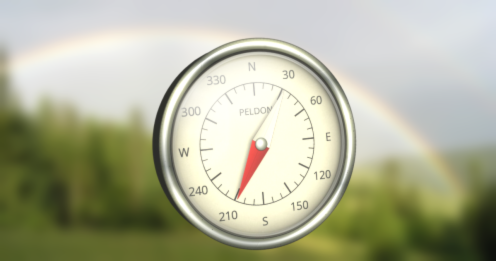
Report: 210 °
